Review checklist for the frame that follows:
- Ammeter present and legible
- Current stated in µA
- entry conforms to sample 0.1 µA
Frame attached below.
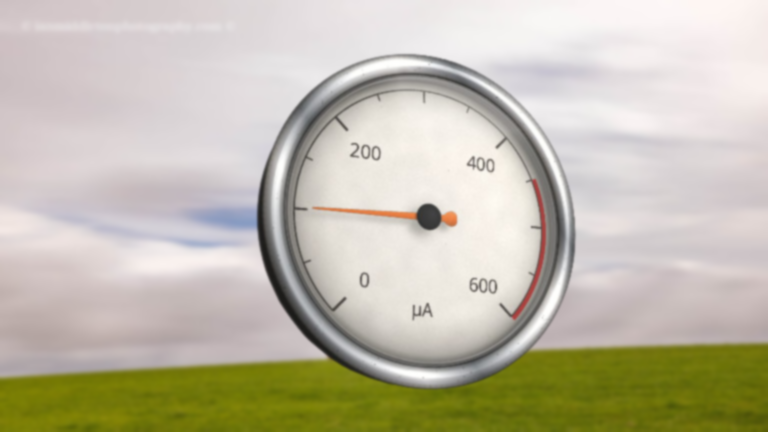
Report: 100 µA
